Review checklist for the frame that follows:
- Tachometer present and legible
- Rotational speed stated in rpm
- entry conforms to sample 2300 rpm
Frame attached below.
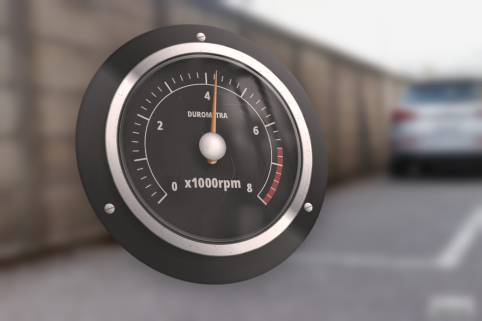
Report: 4200 rpm
